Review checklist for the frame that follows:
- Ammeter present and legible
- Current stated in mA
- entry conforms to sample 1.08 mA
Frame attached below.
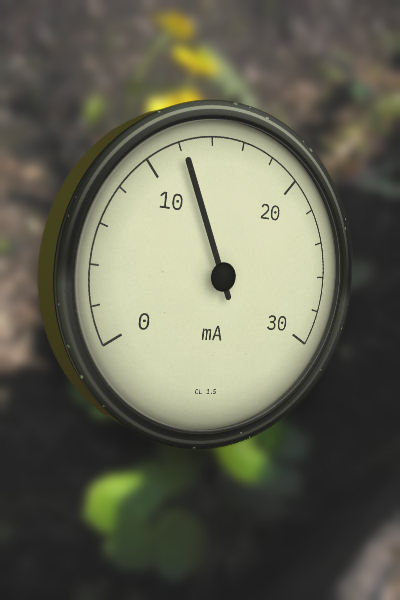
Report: 12 mA
